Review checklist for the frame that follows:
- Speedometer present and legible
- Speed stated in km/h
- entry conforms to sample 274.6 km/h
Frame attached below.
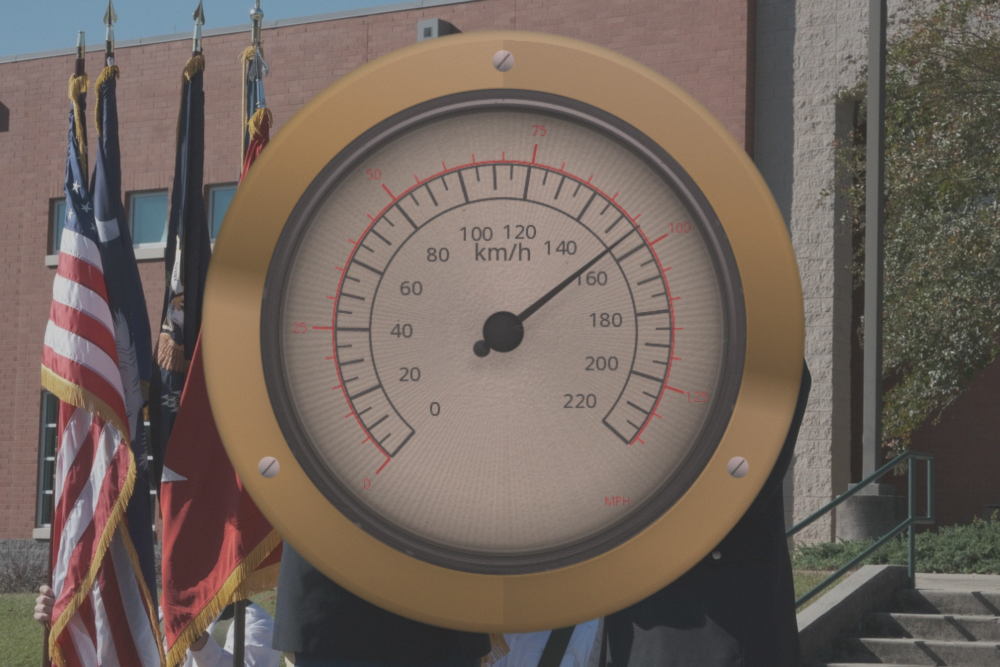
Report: 155 km/h
